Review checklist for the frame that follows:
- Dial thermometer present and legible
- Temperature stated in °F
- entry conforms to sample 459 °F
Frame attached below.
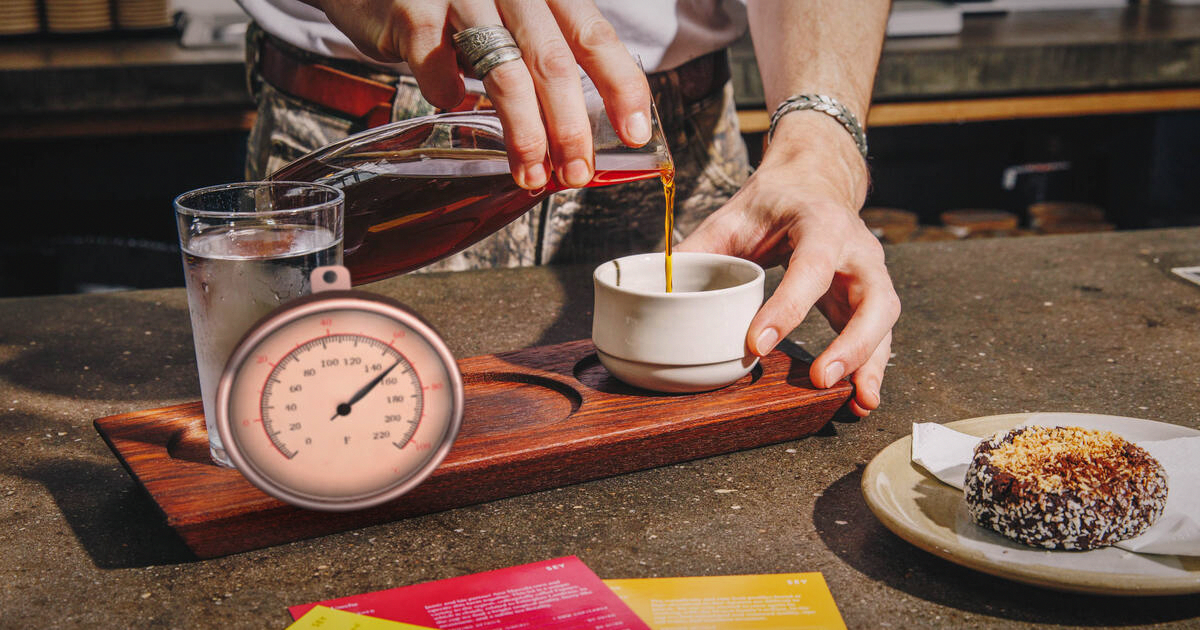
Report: 150 °F
